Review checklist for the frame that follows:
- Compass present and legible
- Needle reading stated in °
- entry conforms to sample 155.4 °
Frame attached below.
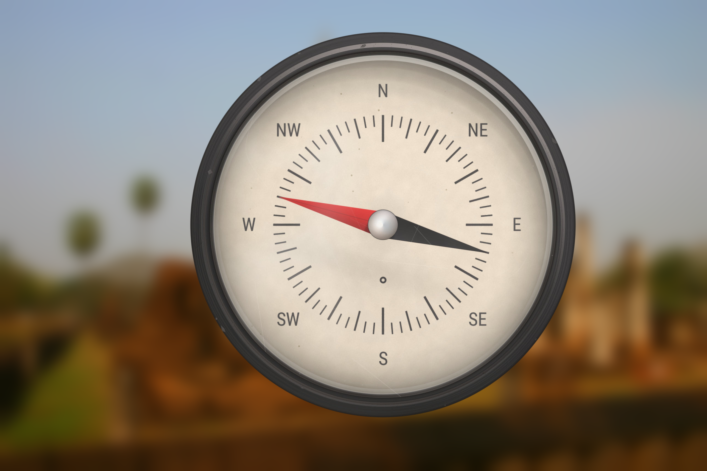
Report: 285 °
